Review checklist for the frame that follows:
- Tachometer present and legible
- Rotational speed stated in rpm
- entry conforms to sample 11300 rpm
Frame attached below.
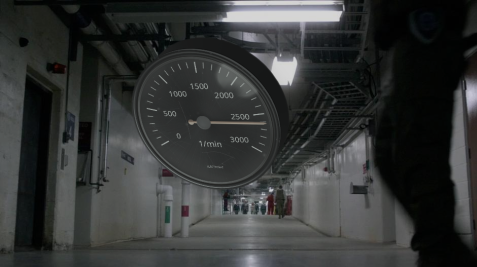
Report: 2600 rpm
